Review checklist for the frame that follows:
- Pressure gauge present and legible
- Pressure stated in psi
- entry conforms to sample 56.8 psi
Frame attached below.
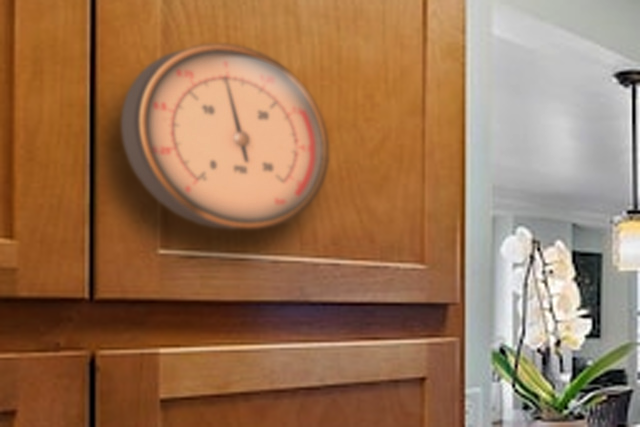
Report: 14 psi
